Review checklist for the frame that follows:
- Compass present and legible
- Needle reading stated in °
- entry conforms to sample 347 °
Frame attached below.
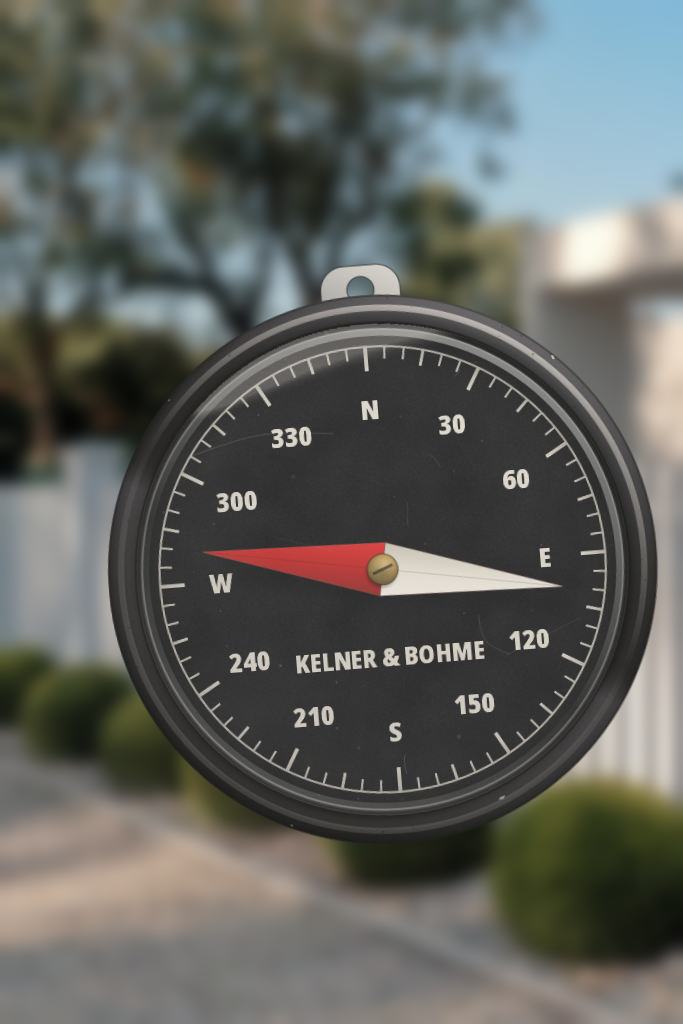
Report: 280 °
